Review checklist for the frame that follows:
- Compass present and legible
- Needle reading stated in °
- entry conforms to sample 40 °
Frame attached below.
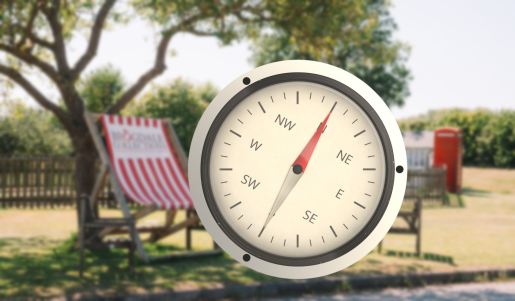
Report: 0 °
